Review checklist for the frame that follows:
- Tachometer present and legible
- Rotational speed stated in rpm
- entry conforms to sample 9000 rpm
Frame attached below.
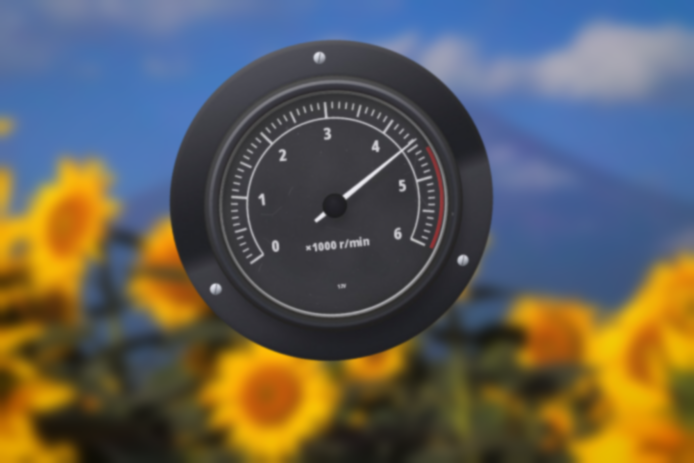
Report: 4400 rpm
